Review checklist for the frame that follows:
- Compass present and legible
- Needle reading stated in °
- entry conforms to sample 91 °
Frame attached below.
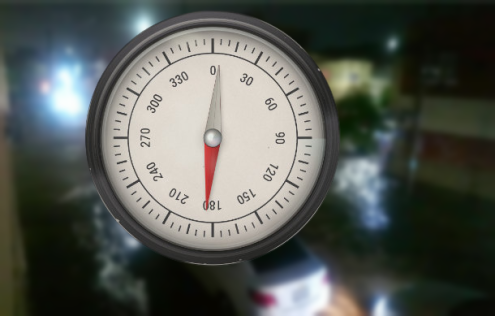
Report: 185 °
